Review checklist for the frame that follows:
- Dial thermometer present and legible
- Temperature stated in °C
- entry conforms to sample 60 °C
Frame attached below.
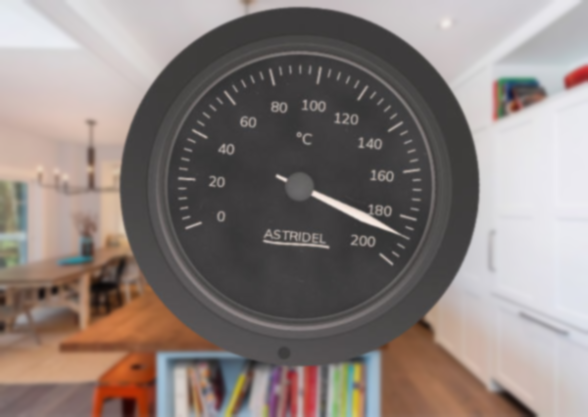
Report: 188 °C
